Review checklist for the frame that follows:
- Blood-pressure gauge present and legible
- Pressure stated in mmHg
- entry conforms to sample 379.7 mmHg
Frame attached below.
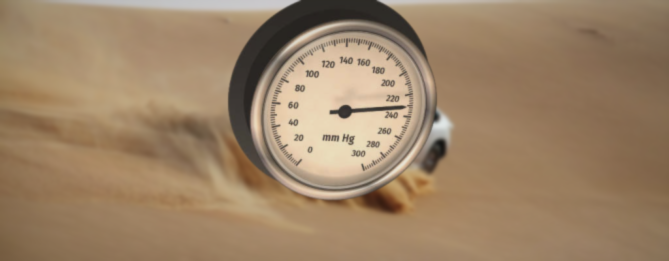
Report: 230 mmHg
